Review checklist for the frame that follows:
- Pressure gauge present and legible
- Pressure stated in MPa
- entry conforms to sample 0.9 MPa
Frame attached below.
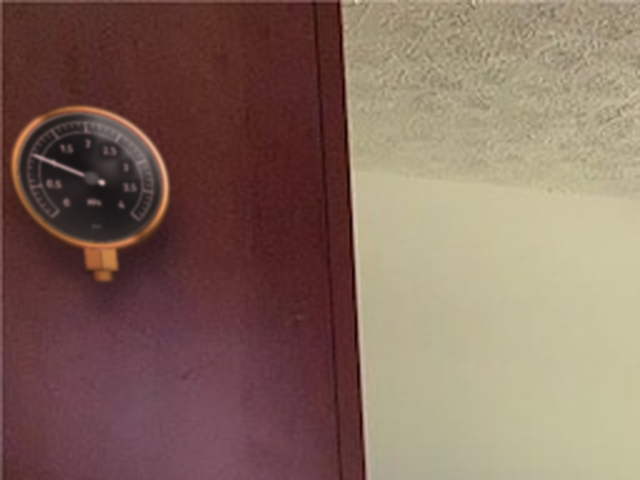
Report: 1 MPa
